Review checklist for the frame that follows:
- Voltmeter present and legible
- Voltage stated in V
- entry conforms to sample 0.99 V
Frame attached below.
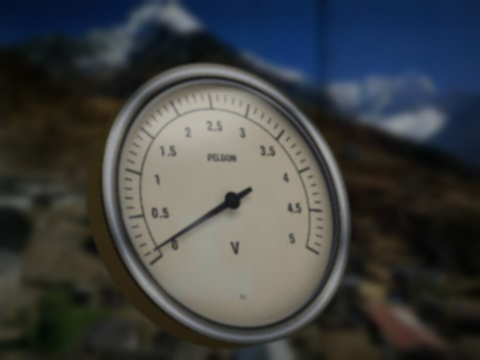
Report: 0.1 V
